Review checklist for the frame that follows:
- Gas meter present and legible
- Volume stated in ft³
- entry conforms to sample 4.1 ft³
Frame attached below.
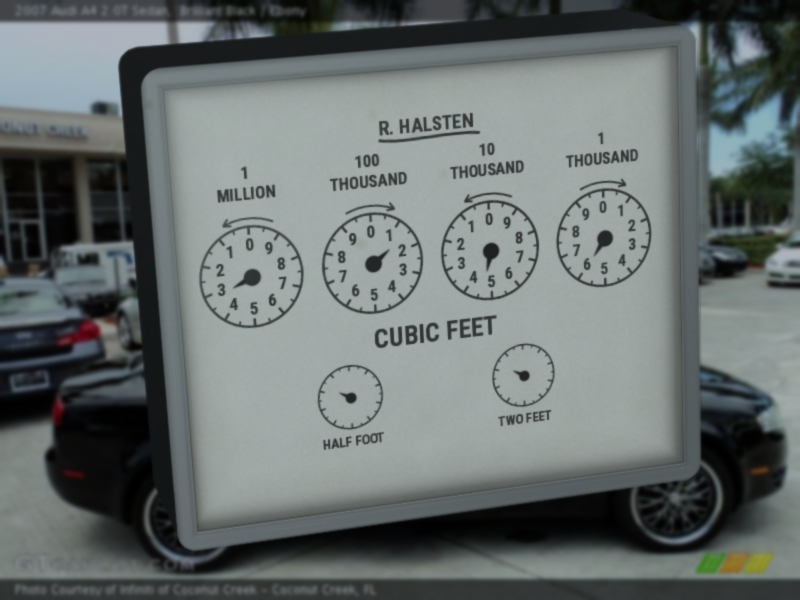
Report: 314600 ft³
